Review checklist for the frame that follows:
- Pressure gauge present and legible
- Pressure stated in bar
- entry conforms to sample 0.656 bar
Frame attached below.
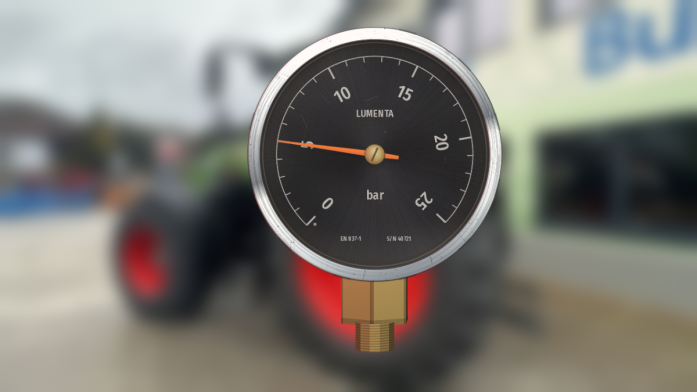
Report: 5 bar
